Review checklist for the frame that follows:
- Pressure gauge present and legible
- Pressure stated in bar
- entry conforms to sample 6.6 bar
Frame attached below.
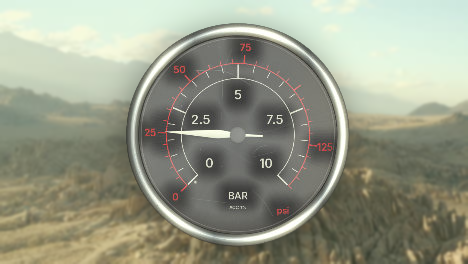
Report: 1.75 bar
